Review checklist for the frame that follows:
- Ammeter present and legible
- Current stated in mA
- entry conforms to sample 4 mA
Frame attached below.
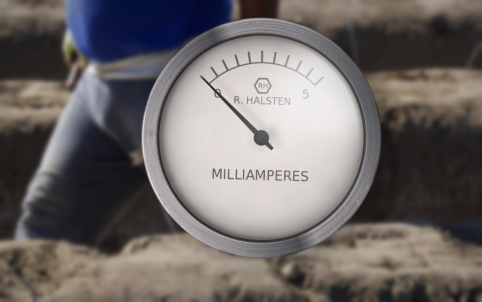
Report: 0 mA
